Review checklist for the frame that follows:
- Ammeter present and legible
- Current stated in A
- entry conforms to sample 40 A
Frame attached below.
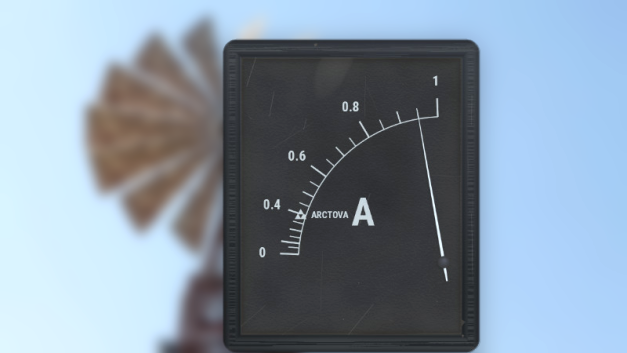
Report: 0.95 A
